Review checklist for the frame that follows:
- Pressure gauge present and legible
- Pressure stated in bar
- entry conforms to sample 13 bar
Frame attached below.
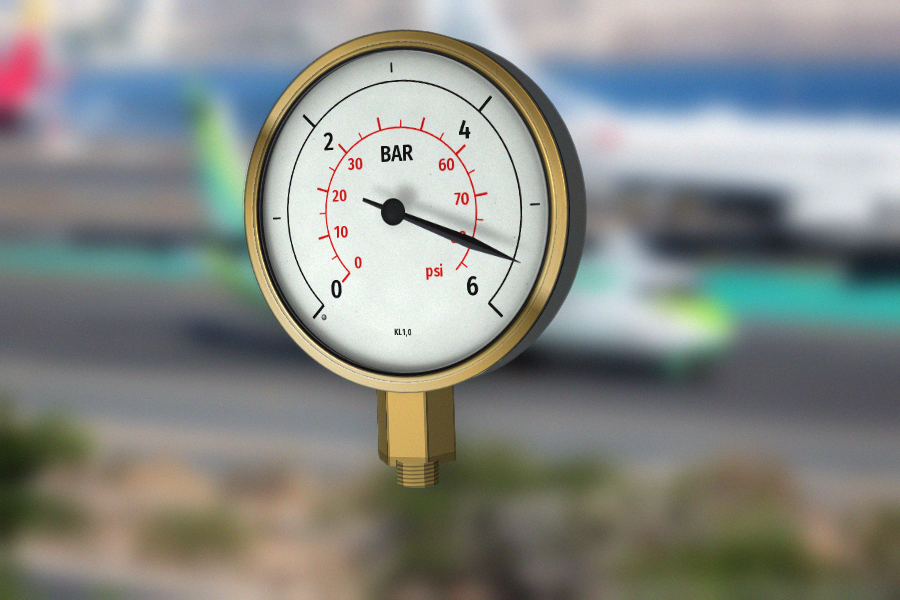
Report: 5.5 bar
